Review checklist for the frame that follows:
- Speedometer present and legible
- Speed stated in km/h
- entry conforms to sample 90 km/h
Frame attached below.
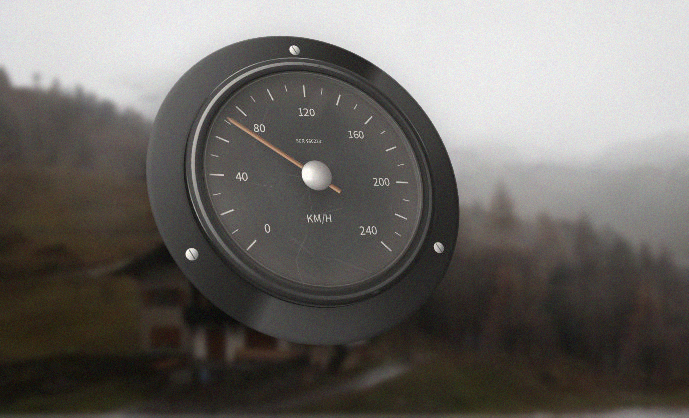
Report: 70 km/h
